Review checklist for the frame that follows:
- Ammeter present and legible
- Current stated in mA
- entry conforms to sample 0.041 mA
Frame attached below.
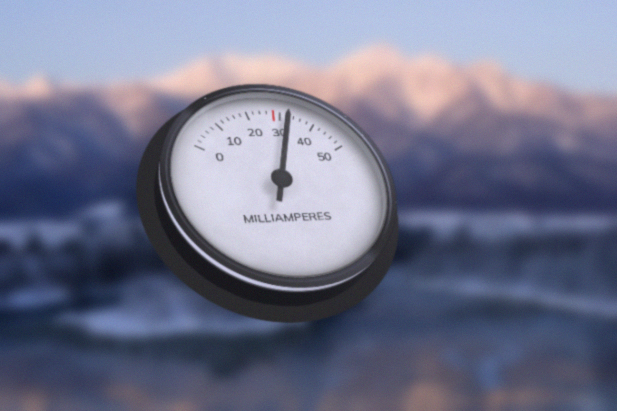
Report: 32 mA
